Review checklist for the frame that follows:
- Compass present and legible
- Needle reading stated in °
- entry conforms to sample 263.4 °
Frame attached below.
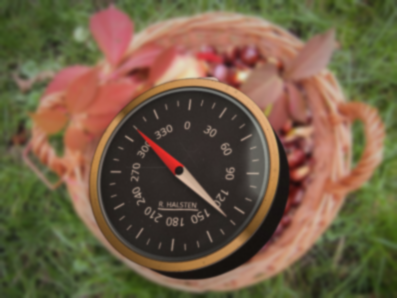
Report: 310 °
